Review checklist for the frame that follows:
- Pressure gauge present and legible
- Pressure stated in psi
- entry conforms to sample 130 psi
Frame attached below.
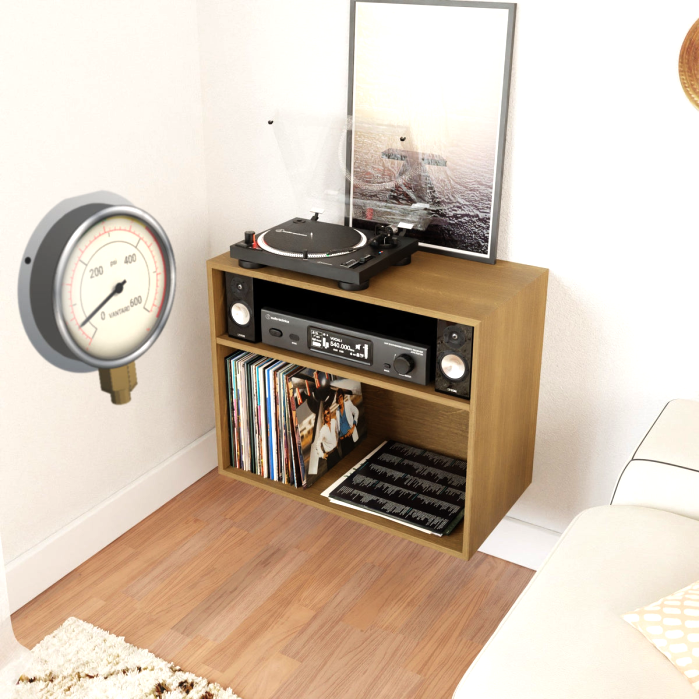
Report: 50 psi
